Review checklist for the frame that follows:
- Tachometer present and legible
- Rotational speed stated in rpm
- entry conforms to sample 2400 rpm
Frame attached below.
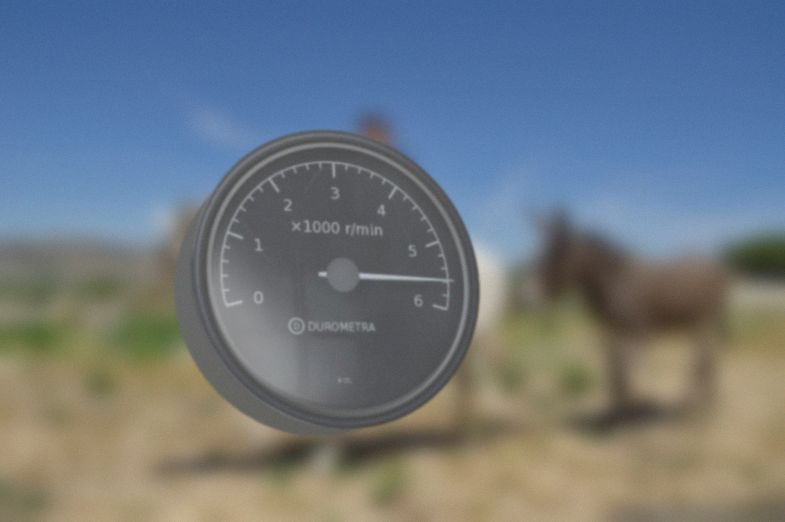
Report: 5600 rpm
